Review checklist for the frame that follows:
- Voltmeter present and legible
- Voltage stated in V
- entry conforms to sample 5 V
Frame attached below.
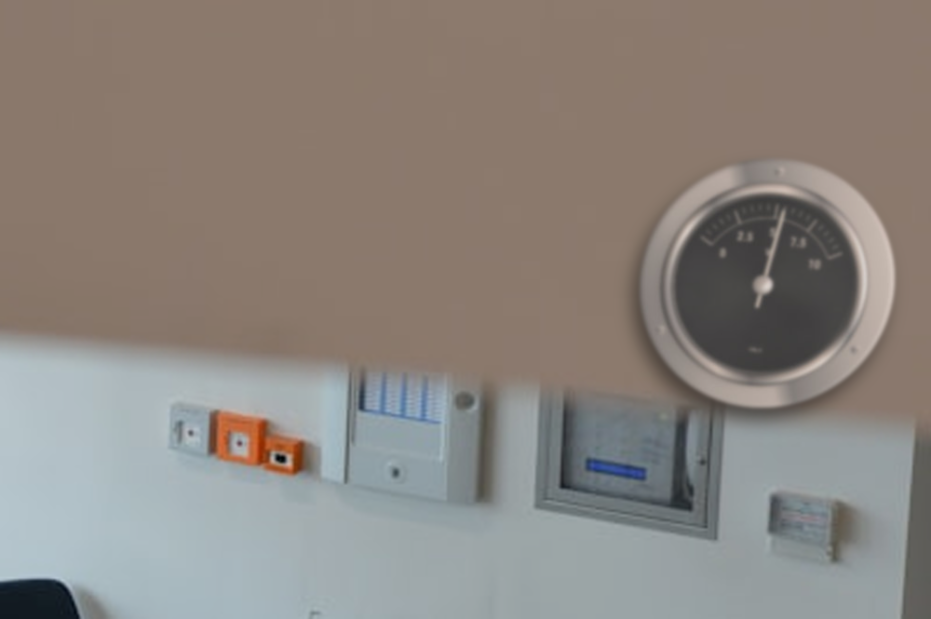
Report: 5.5 V
